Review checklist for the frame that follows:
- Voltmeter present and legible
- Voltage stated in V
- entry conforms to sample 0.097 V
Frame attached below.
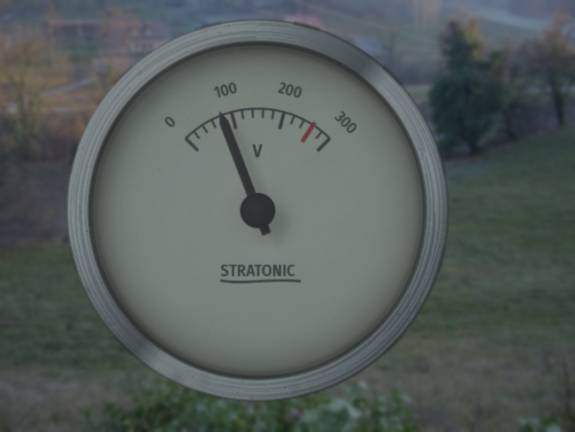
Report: 80 V
